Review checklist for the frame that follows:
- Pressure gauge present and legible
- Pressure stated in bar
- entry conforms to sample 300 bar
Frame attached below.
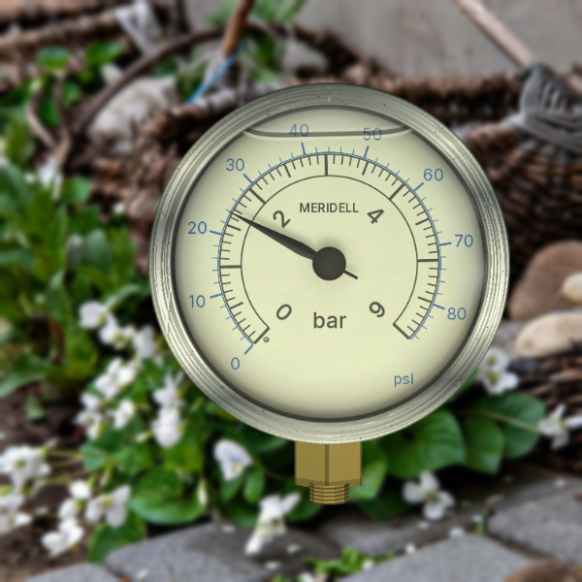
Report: 1.65 bar
